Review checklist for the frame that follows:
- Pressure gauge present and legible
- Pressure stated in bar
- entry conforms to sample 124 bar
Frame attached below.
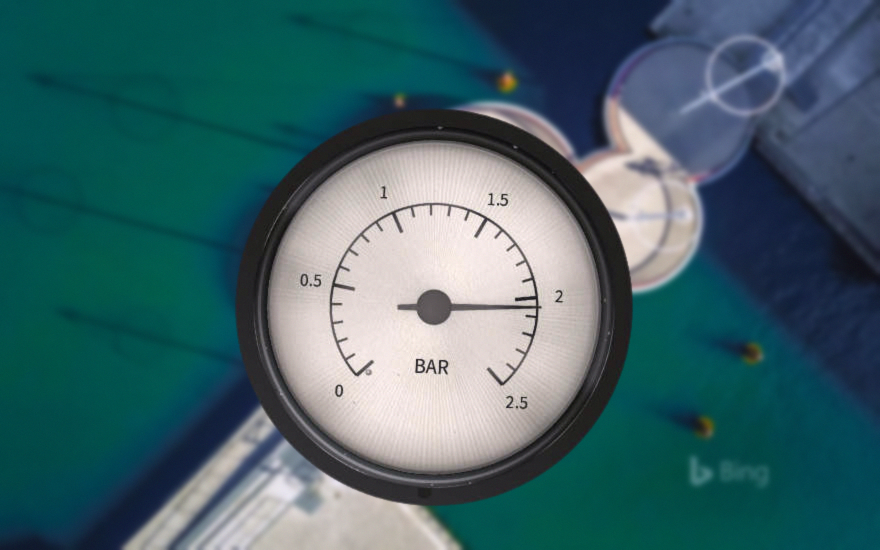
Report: 2.05 bar
